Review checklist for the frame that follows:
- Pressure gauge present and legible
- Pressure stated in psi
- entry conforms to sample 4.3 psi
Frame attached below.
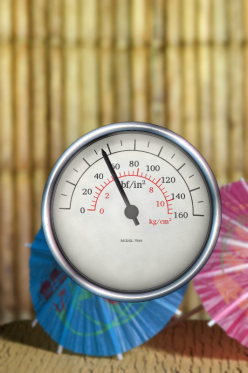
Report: 55 psi
